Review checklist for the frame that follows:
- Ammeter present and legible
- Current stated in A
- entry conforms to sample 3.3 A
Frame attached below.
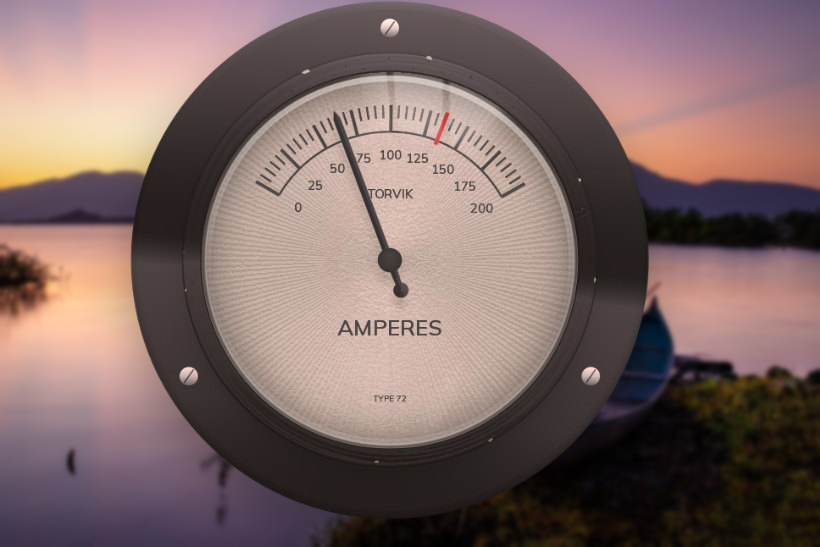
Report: 65 A
